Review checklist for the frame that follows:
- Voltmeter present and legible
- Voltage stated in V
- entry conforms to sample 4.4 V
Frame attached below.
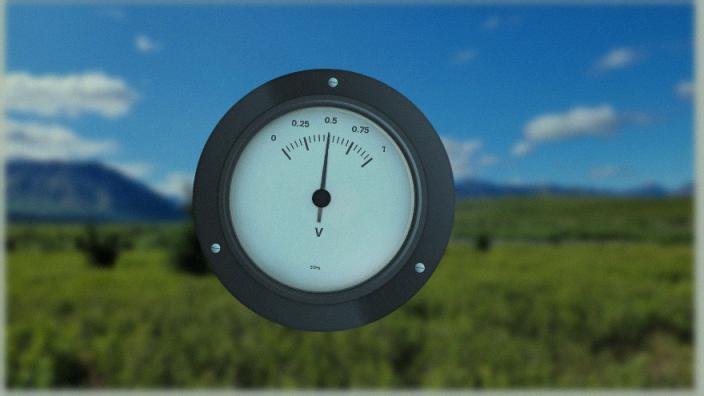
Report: 0.5 V
